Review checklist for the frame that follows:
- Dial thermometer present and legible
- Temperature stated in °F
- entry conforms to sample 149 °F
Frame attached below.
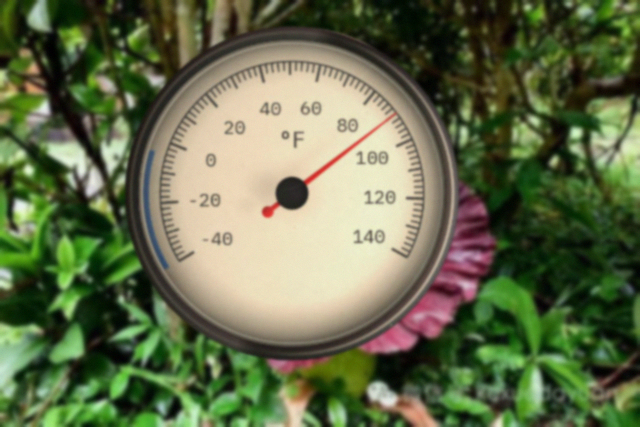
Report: 90 °F
